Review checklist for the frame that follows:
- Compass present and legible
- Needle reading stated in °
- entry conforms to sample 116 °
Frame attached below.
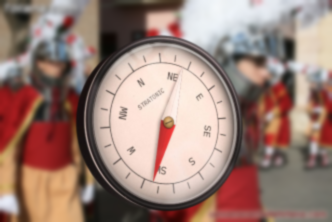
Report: 232.5 °
